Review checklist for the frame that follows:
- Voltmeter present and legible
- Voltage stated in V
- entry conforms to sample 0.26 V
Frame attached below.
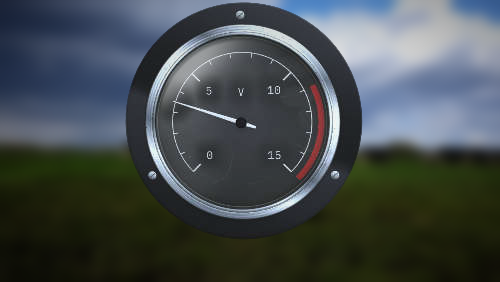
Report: 3.5 V
